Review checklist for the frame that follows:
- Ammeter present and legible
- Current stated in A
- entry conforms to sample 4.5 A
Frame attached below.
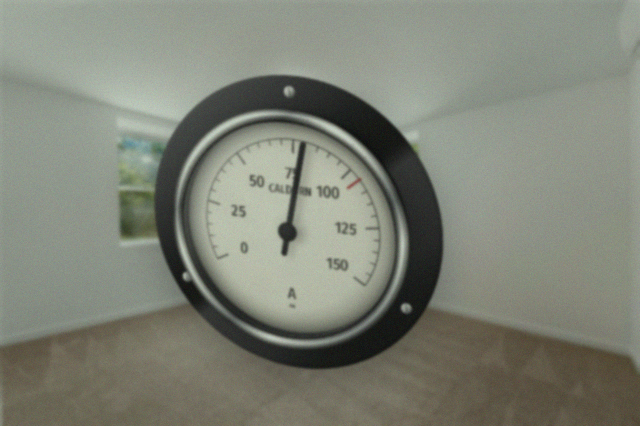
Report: 80 A
